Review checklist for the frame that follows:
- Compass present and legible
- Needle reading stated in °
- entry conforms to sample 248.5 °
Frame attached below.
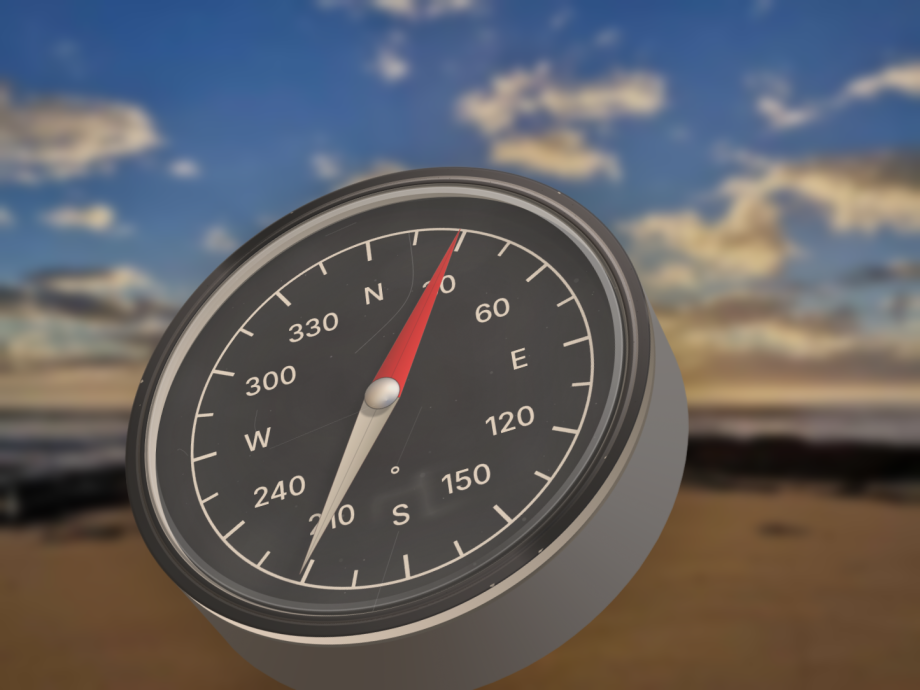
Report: 30 °
